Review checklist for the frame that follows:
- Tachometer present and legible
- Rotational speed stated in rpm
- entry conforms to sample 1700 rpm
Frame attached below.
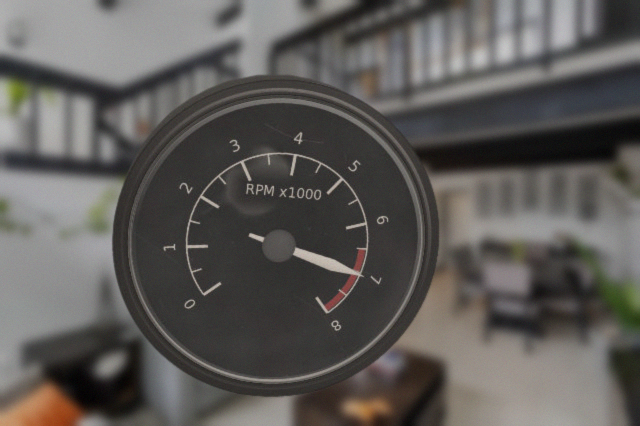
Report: 7000 rpm
